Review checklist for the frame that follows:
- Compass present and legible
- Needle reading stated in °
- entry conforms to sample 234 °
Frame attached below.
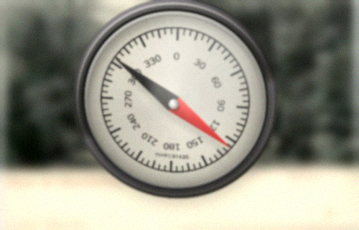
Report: 125 °
